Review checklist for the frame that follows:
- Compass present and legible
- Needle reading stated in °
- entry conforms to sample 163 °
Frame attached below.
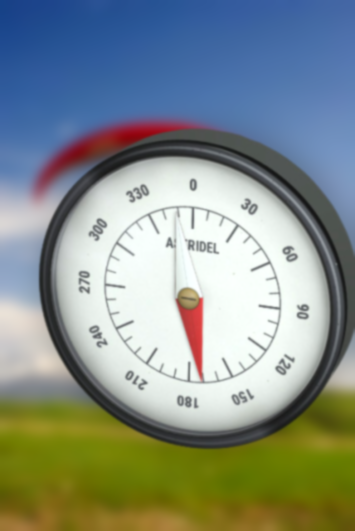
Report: 170 °
